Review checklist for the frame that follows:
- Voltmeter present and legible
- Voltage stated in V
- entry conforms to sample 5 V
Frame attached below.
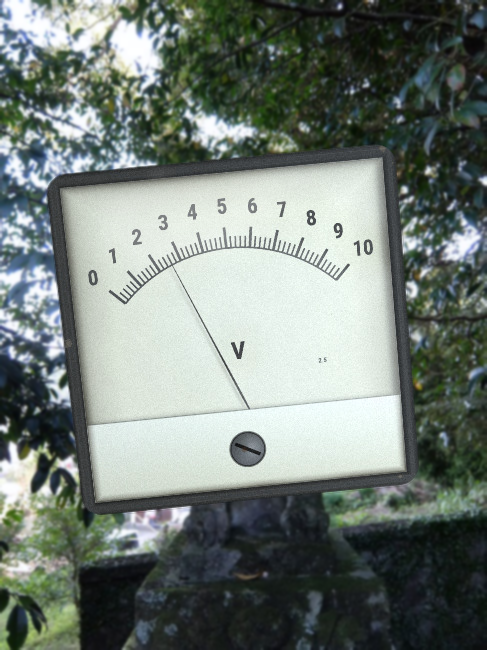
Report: 2.6 V
